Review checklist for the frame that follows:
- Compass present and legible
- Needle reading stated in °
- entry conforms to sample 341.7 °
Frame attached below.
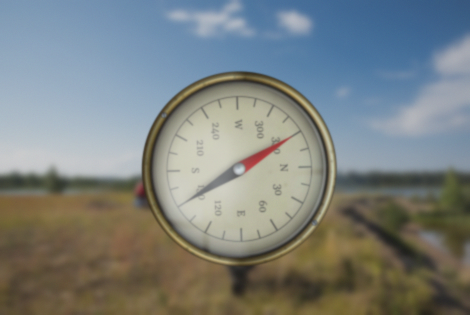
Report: 330 °
